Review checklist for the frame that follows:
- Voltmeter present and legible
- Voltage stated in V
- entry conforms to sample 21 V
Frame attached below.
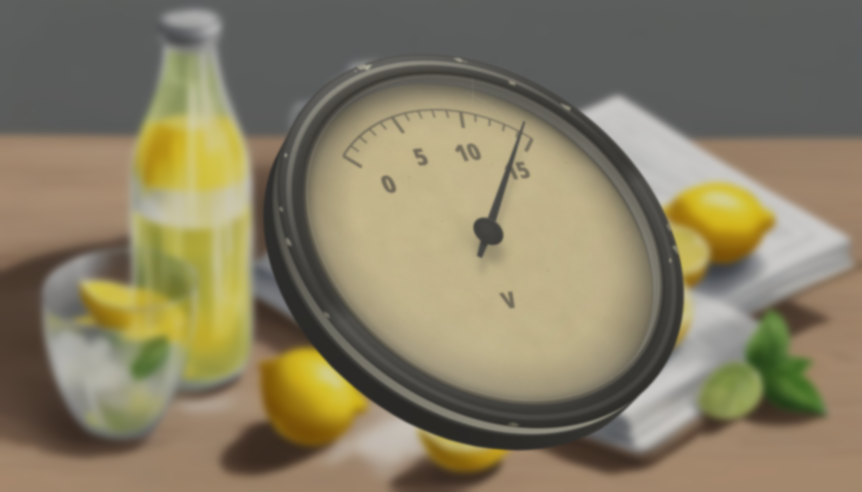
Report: 14 V
